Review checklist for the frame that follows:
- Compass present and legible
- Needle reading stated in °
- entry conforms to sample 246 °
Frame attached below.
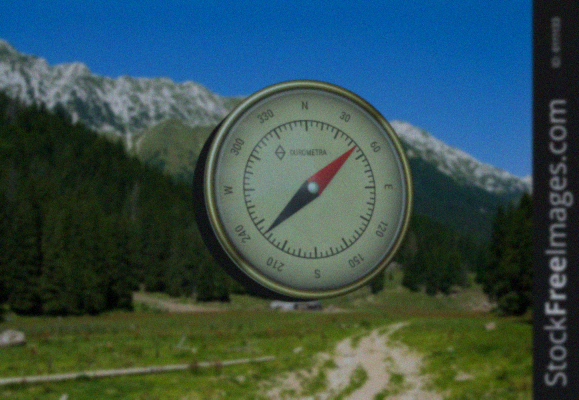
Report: 50 °
